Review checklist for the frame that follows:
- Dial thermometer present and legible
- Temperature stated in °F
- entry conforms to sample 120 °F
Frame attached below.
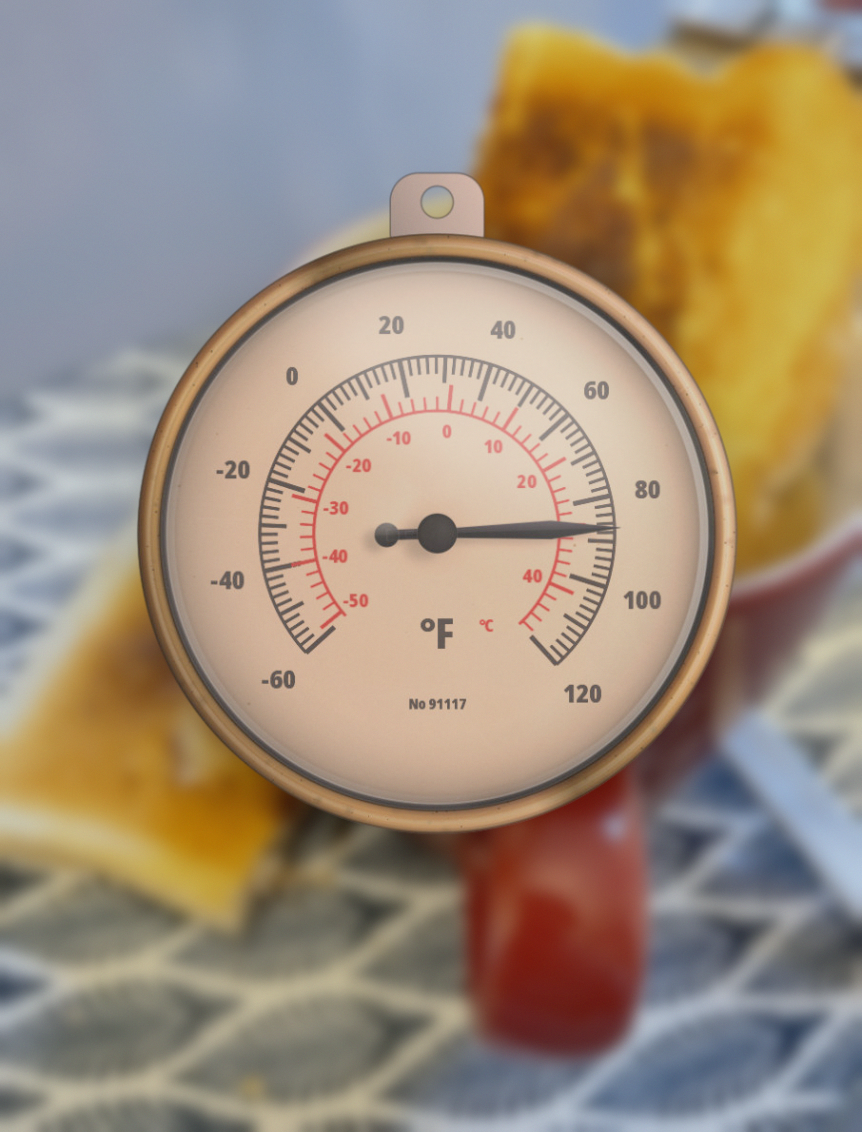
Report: 87 °F
